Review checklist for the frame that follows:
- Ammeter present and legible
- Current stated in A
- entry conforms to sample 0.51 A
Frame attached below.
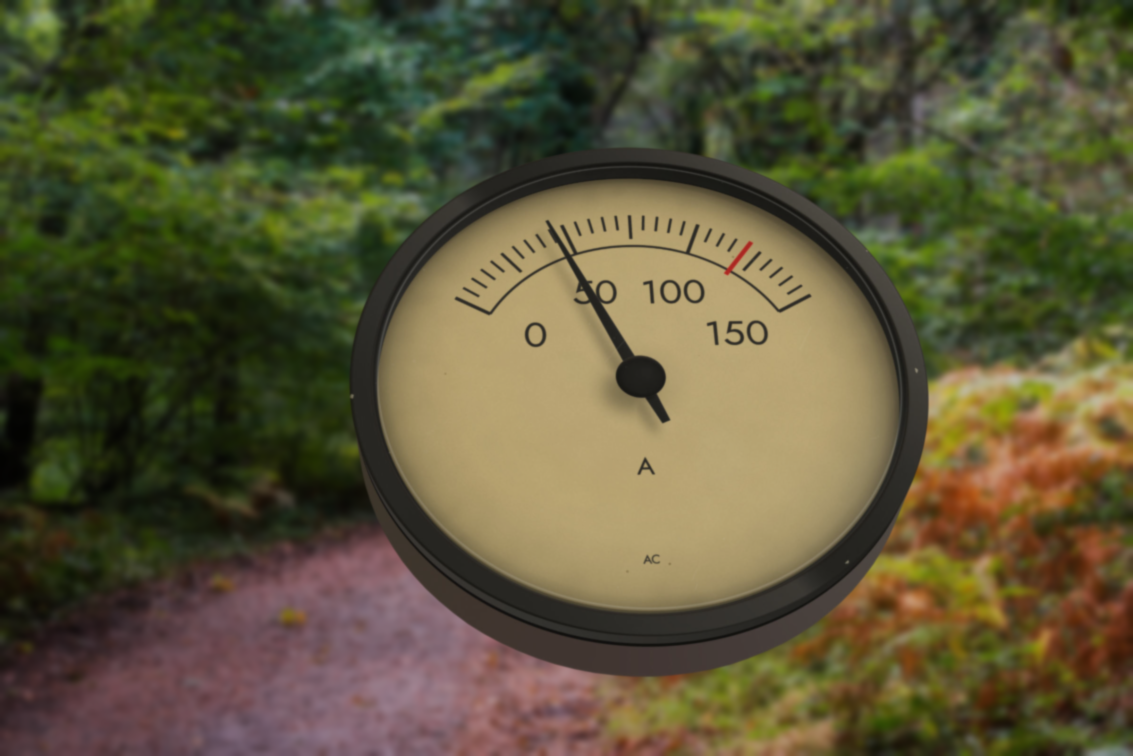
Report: 45 A
